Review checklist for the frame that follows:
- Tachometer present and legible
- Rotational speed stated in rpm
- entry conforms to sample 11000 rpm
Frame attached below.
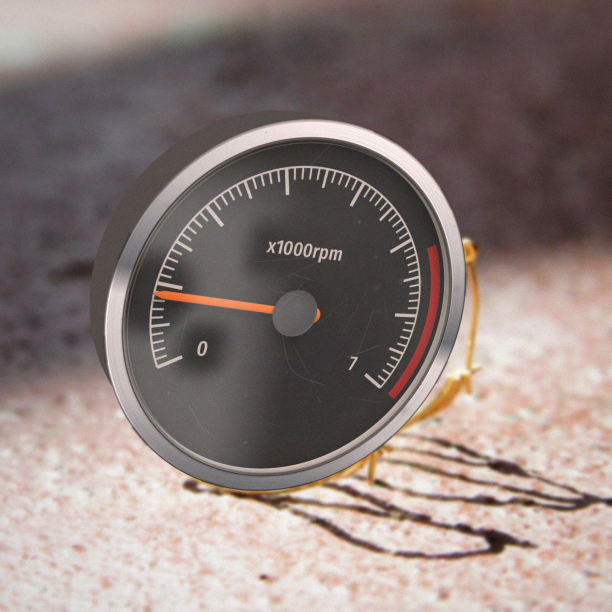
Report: 900 rpm
